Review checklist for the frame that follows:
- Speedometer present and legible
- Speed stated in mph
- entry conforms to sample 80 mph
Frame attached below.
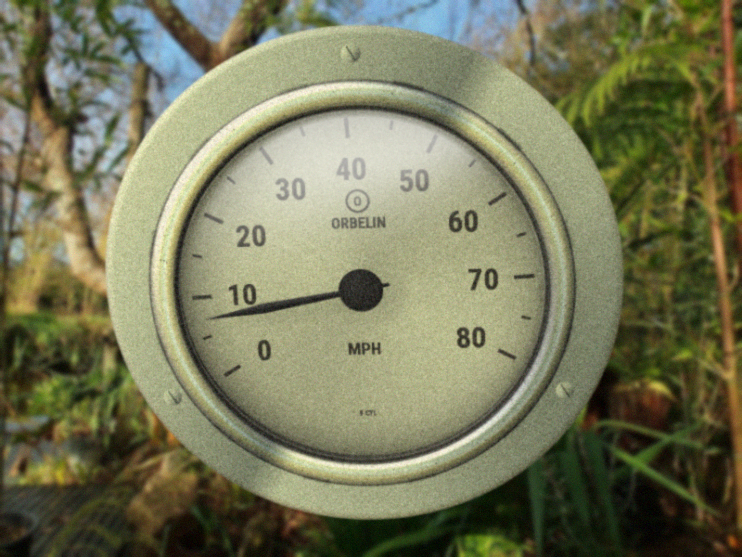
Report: 7.5 mph
